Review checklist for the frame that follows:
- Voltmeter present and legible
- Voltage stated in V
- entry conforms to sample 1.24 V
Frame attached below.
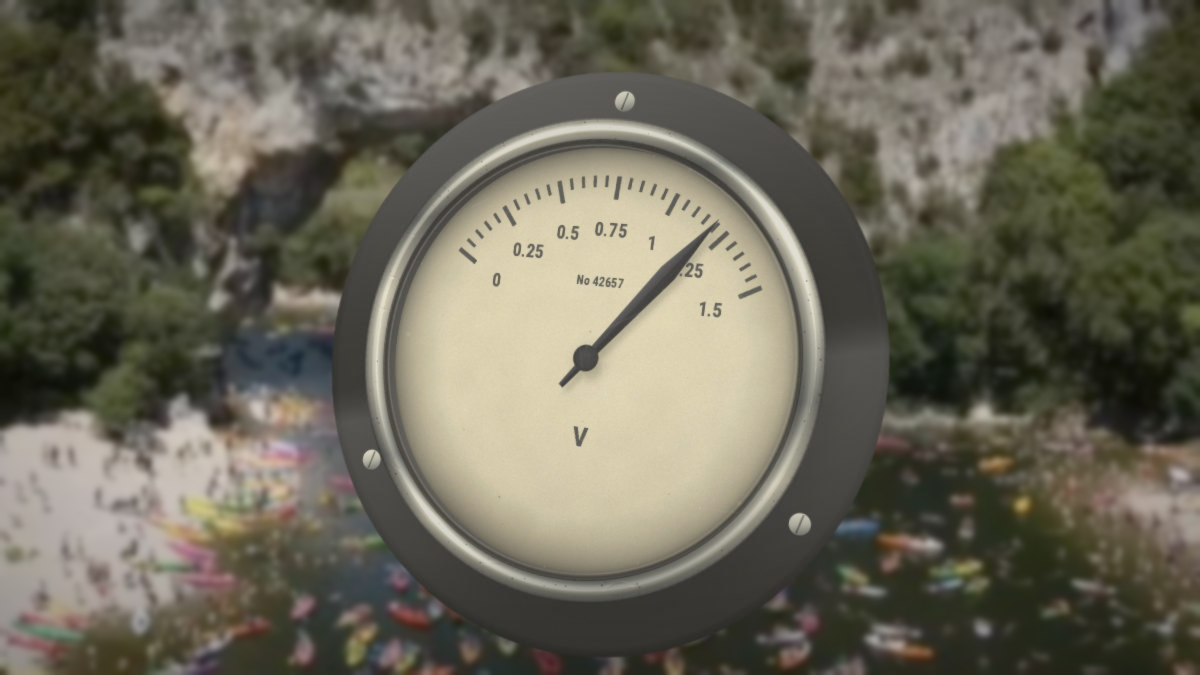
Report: 1.2 V
